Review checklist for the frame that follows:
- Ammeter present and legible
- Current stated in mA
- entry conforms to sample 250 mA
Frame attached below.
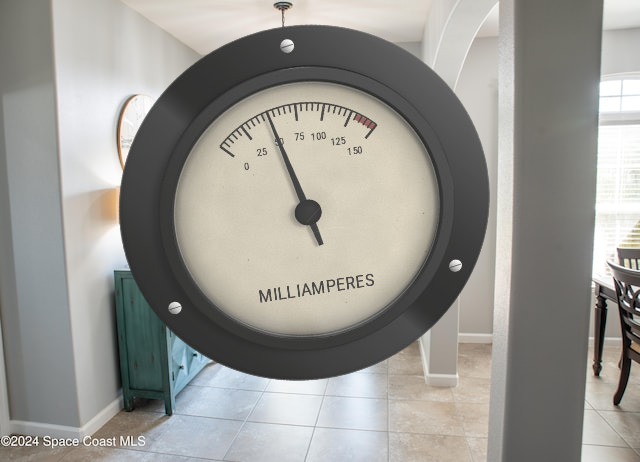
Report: 50 mA
